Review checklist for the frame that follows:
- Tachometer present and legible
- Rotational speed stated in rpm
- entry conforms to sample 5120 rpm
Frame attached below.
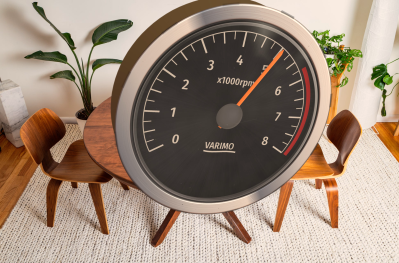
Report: 5000 rpm
